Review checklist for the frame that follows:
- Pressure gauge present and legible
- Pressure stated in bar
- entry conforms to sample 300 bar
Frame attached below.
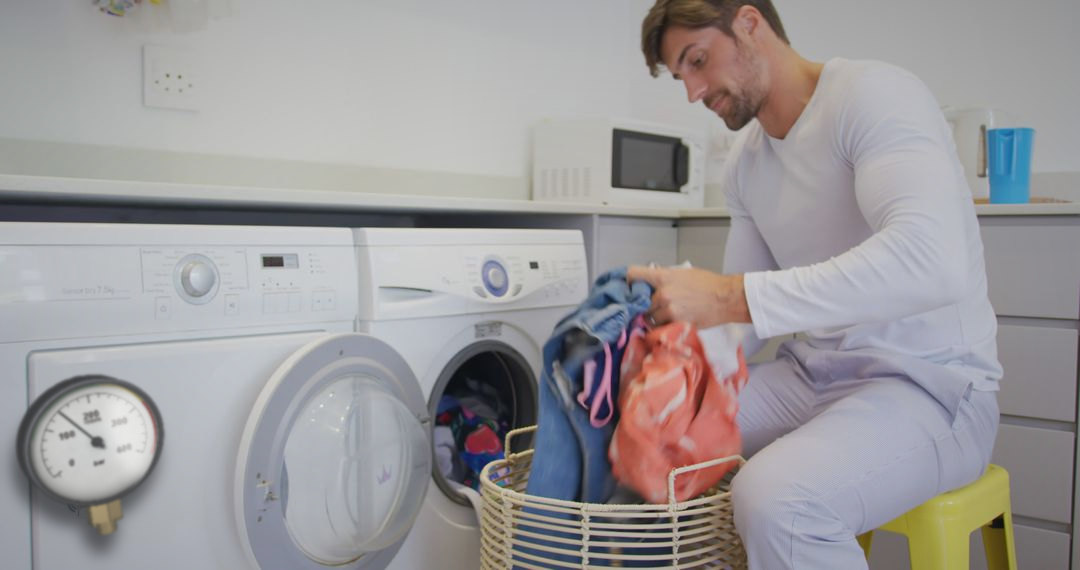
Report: 140 bar
